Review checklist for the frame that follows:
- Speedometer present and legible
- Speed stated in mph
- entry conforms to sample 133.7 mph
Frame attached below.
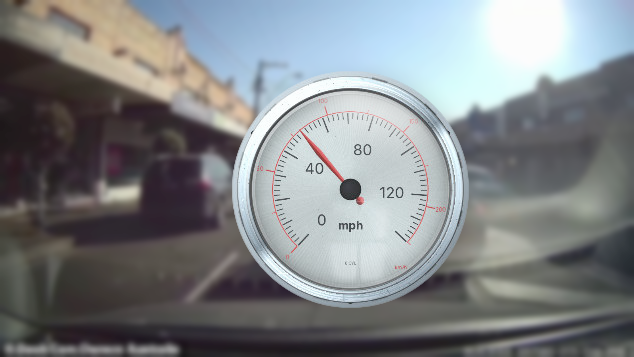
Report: 50 mph
